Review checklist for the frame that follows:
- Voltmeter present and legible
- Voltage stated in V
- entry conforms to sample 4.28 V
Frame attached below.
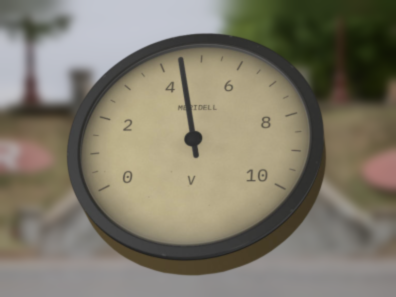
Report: 4.5 V
